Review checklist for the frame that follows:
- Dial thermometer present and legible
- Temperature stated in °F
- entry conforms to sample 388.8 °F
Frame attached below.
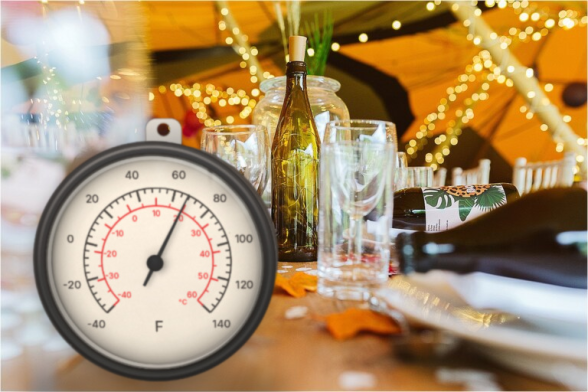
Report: 68 °F
